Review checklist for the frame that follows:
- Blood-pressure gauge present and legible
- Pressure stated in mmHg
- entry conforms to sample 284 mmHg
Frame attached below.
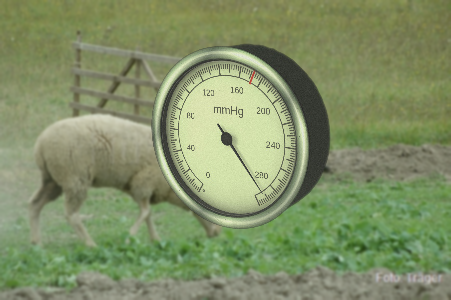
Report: 290 mmHg
